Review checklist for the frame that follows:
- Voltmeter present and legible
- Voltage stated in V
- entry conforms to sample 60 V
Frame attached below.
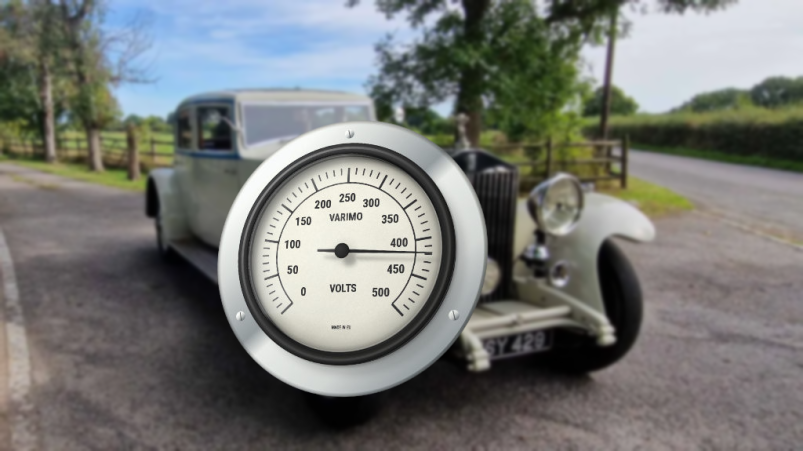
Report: 420 V
